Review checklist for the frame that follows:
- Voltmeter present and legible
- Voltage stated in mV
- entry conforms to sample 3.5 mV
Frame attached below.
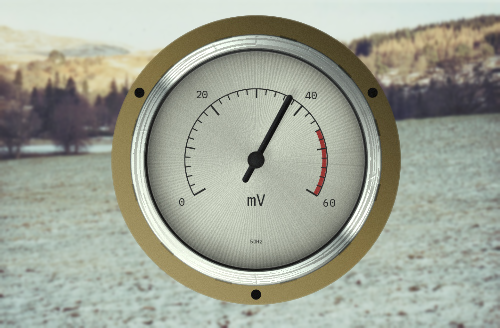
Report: 37 mV
